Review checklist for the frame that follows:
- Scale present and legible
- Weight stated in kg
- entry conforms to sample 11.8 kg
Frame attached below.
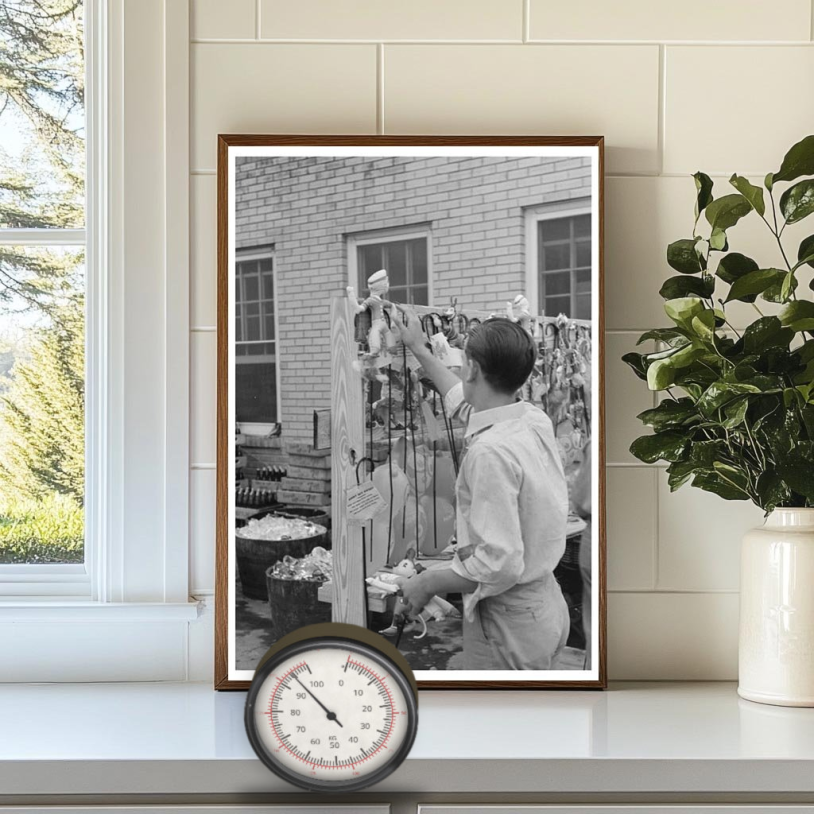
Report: 95 kg
